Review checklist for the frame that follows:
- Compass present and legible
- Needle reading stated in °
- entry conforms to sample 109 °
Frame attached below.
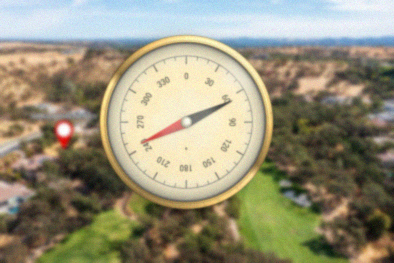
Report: 245 °
